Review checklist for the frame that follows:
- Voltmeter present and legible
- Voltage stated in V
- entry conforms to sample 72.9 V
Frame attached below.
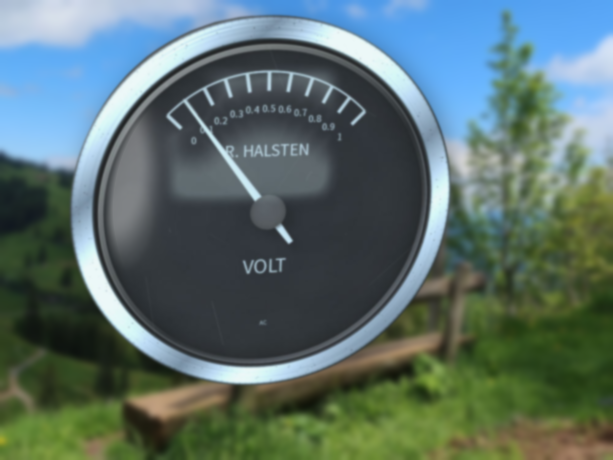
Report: 0.1 V
